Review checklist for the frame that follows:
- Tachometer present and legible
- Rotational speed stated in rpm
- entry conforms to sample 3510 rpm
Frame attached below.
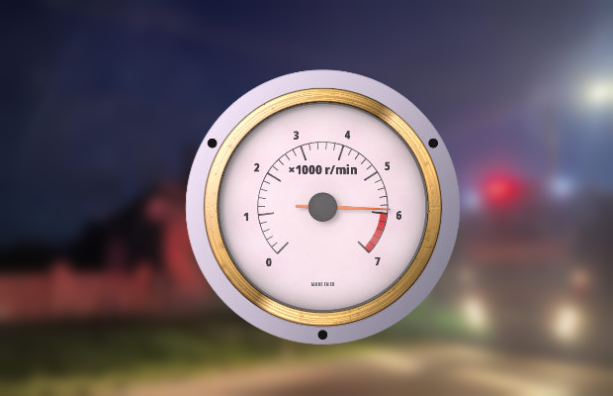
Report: 5900 rpm
